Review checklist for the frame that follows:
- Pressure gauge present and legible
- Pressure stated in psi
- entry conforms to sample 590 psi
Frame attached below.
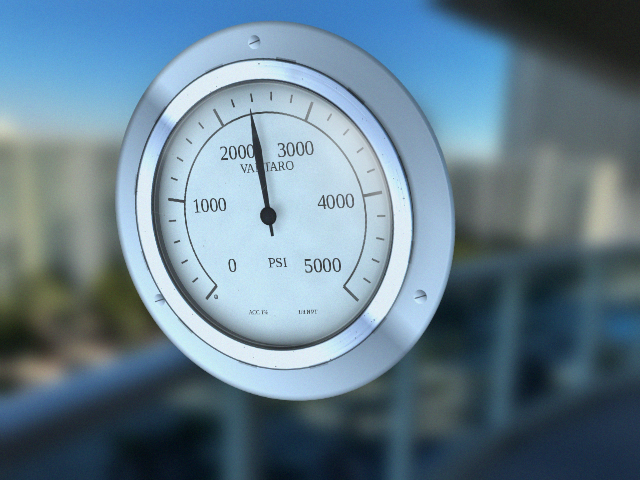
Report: 2400 psi
